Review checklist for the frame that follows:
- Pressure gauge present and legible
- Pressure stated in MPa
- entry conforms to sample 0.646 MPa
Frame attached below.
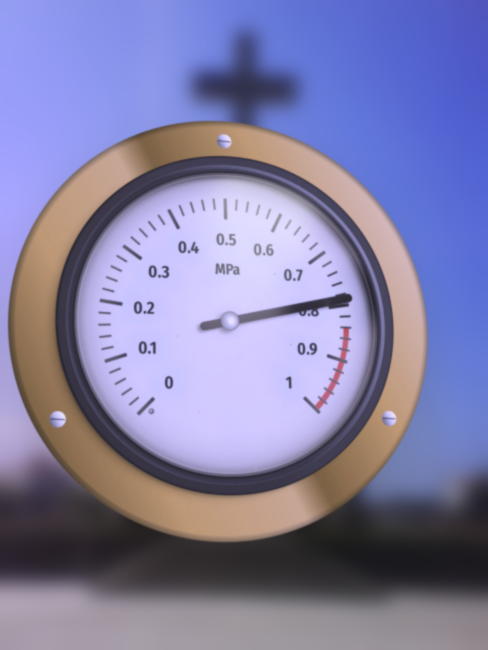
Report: 0.79 MPa
